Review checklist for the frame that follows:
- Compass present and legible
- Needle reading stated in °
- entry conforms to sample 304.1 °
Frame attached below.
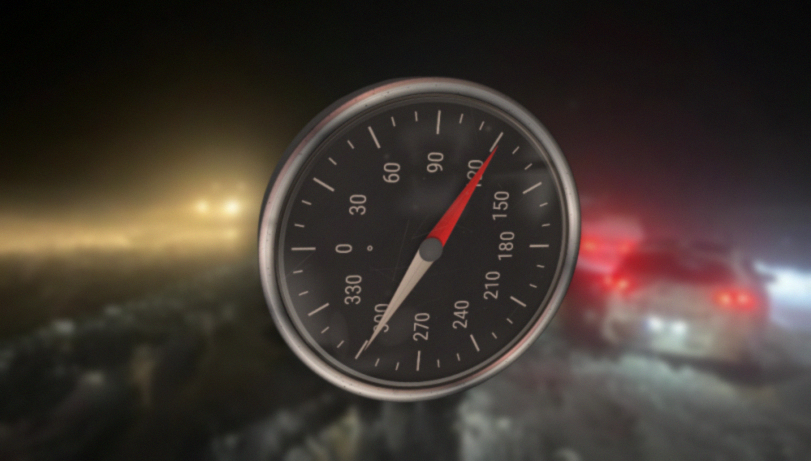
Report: 120 °
